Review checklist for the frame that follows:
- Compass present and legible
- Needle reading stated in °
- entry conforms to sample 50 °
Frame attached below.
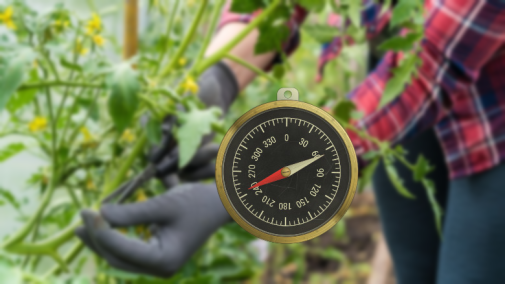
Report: 245 °
